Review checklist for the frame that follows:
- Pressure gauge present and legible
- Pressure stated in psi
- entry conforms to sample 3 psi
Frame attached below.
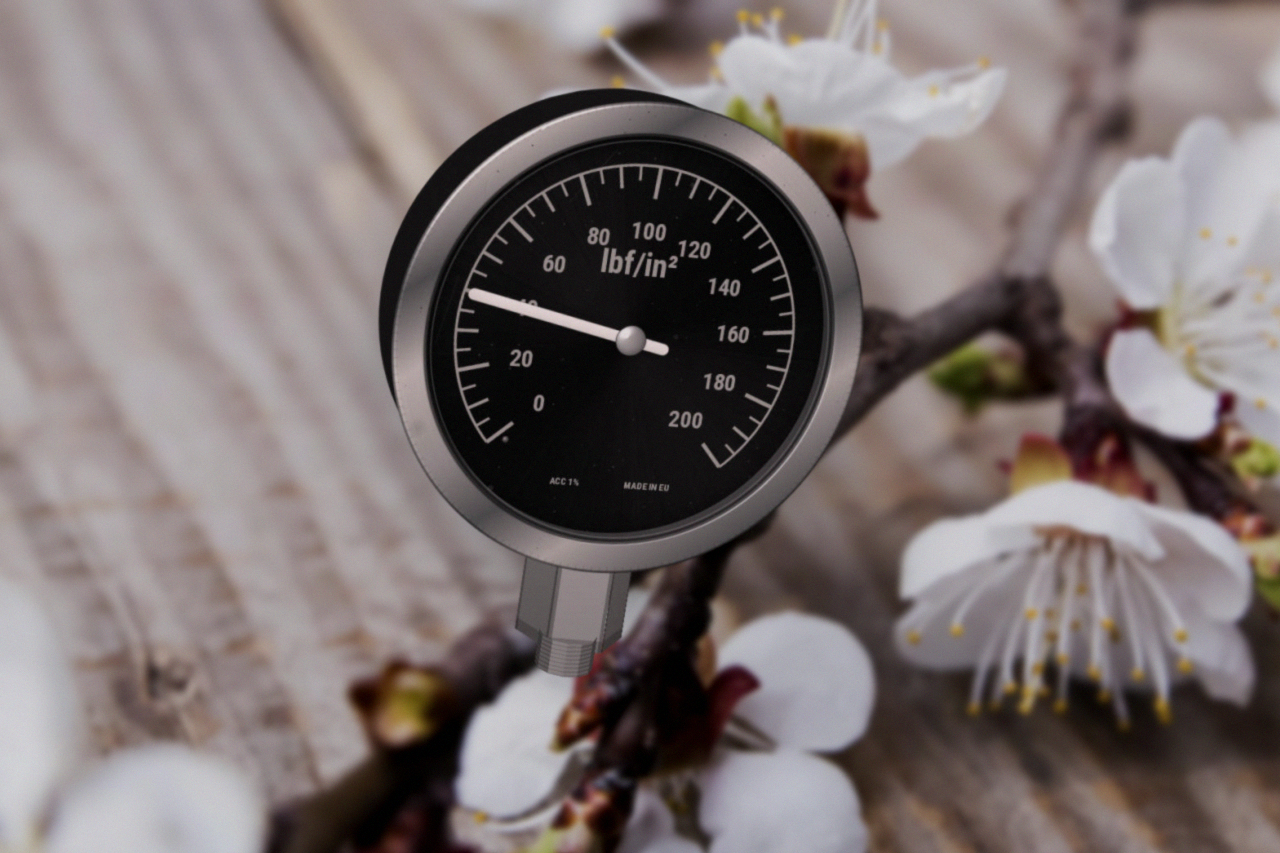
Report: 40 psi
